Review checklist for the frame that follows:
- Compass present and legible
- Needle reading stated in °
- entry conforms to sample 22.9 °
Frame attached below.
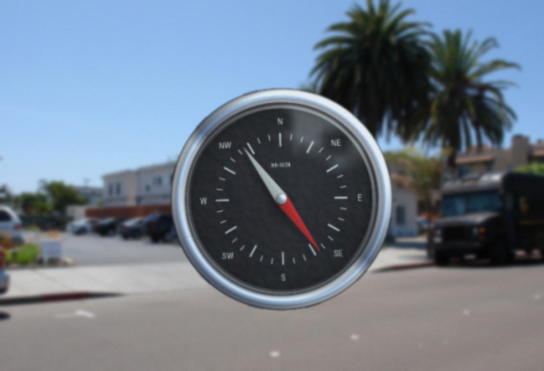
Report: 145 °
